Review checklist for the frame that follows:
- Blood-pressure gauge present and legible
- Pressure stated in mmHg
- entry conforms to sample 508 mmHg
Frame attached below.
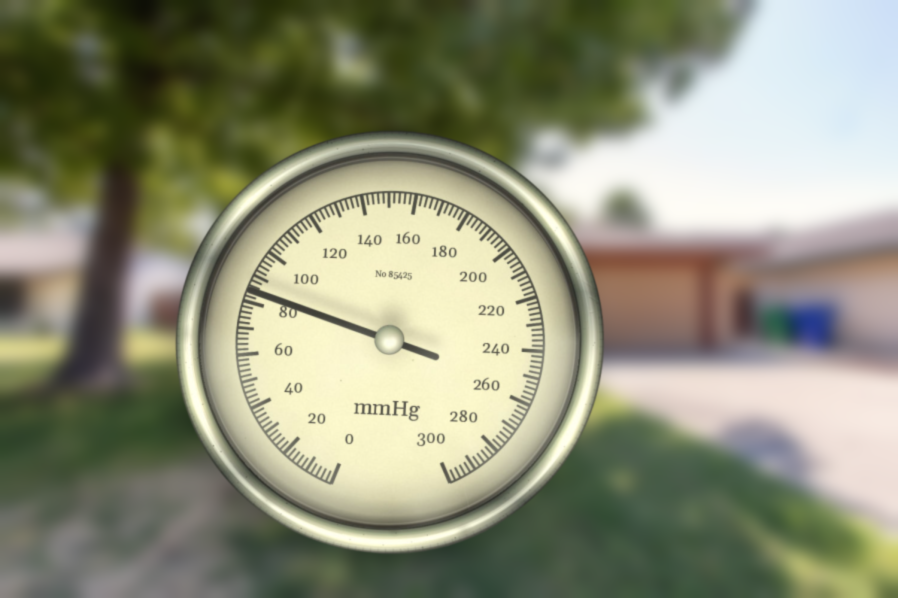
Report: 84 mmHg
